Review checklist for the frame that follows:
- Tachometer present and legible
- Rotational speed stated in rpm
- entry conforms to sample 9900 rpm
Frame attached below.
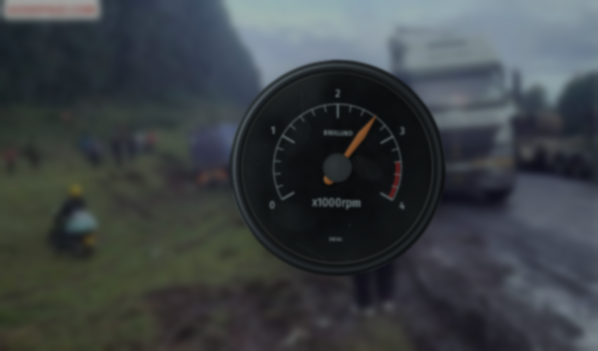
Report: 2600 rpm
